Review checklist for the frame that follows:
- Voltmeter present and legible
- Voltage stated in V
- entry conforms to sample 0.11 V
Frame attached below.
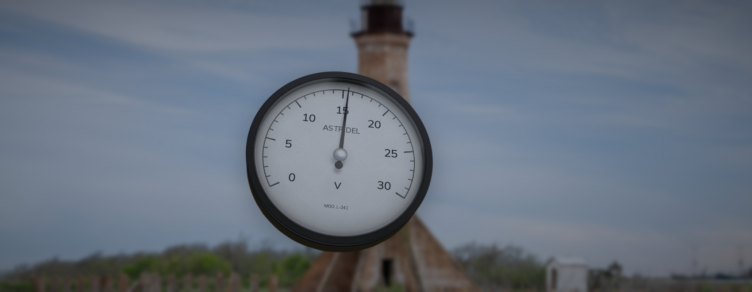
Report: 15.5 V
